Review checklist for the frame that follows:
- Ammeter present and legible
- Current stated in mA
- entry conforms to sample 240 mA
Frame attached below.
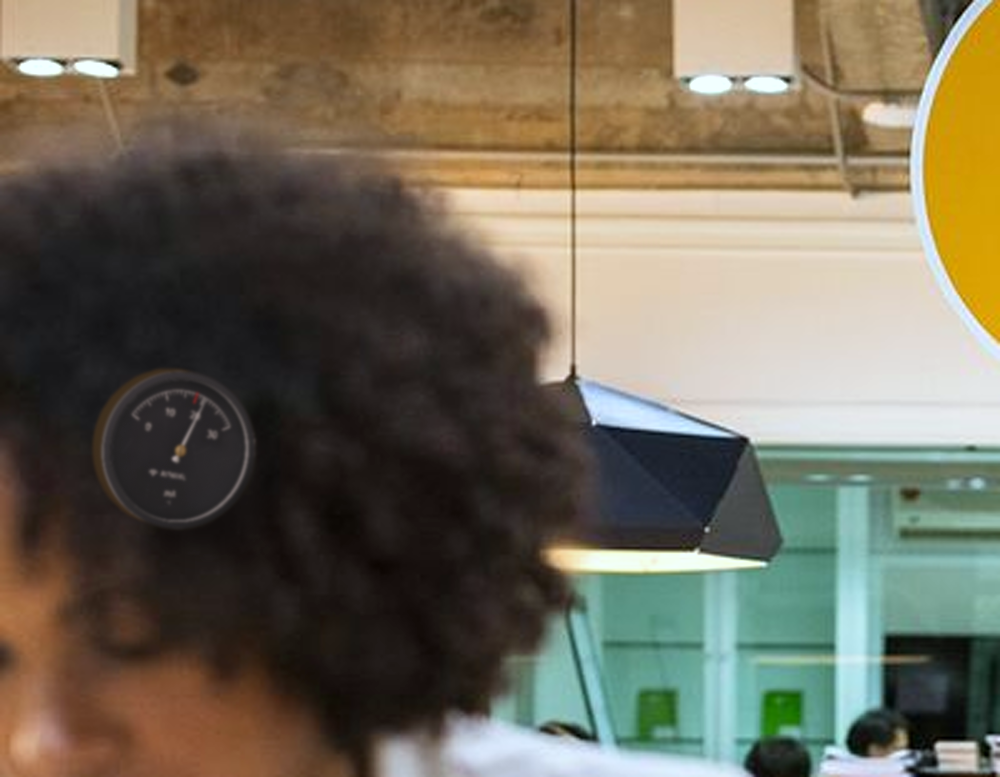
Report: 20 mA
